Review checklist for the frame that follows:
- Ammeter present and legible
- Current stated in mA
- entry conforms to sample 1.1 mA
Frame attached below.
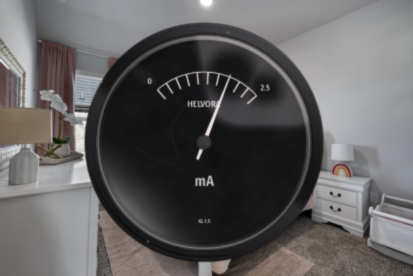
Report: 1.75 mA
